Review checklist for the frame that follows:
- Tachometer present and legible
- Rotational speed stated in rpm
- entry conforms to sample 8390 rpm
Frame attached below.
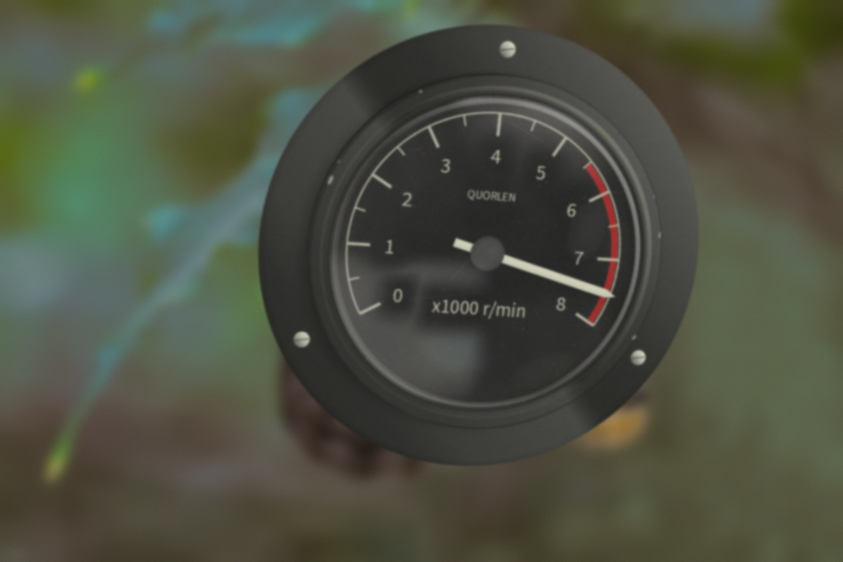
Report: 7500 rpm
